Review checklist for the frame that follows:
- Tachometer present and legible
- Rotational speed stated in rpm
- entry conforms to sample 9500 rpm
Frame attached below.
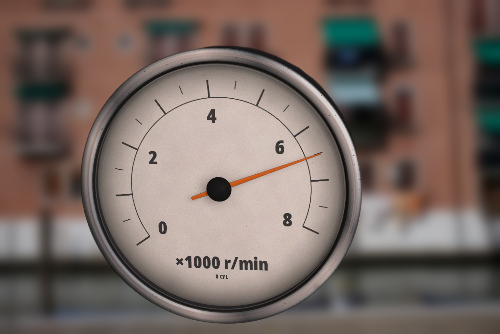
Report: 6500 rpm
